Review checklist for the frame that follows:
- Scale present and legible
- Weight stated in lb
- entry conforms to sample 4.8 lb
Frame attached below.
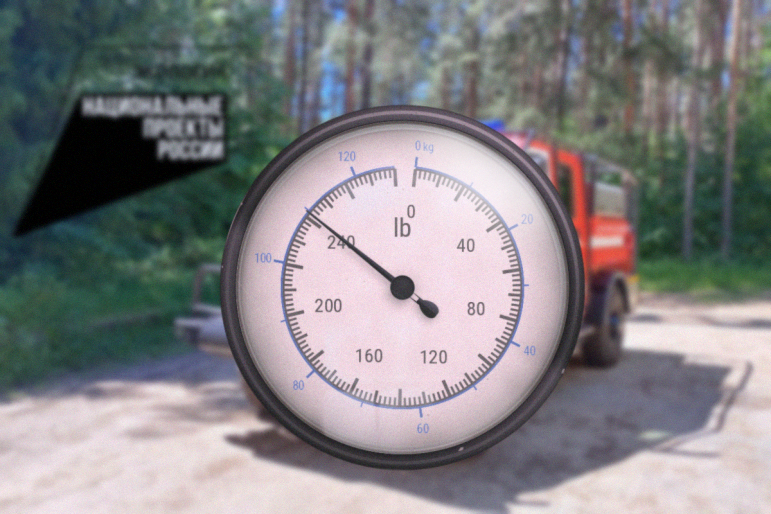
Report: 242 lb
